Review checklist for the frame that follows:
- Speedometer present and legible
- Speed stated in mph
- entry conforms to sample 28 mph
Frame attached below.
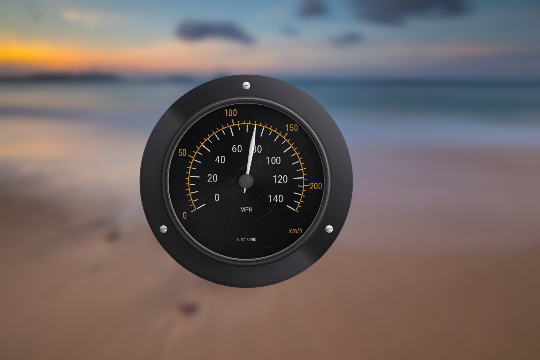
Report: 75 mph
